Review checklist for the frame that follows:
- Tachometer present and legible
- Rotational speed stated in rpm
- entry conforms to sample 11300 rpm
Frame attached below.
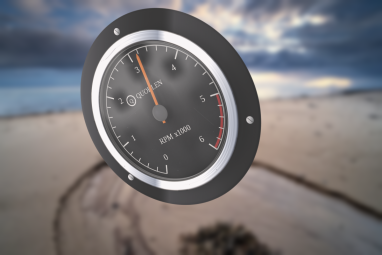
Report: 3200 rpm
